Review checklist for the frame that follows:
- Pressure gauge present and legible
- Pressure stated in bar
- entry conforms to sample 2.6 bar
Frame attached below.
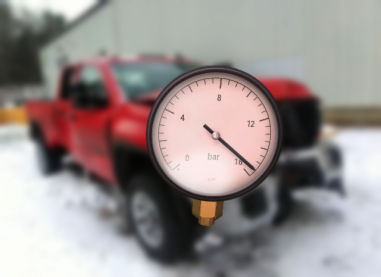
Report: 15.5 bar
